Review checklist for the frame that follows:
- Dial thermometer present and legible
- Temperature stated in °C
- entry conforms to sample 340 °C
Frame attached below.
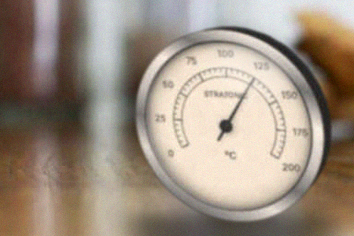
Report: 125 °C
